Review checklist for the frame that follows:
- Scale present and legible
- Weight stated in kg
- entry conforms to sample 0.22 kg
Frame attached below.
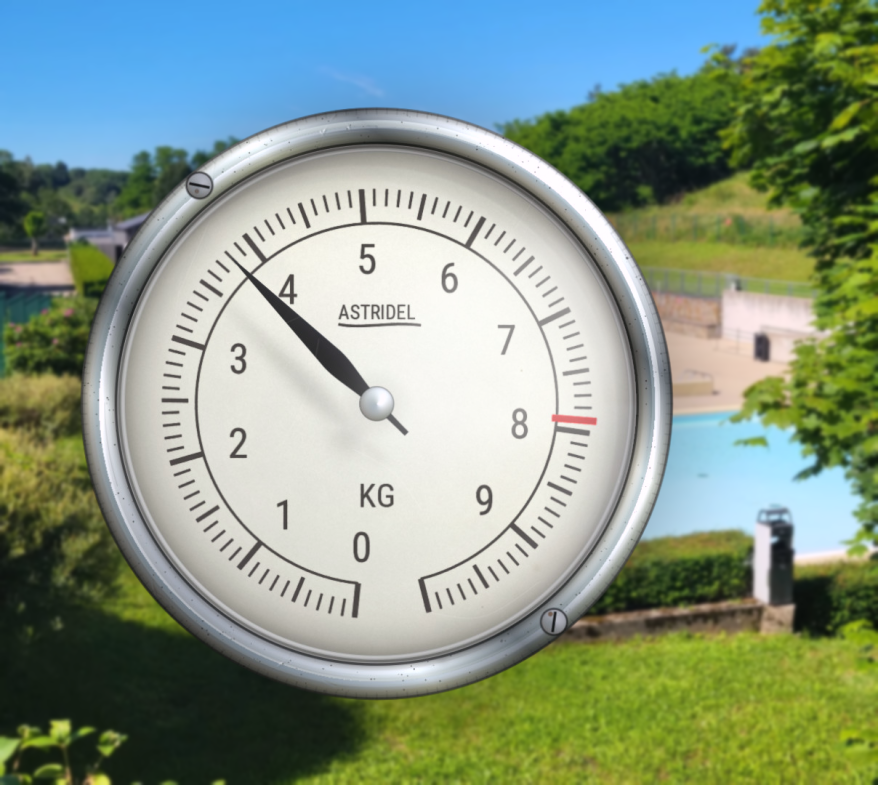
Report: 3.8 kg
